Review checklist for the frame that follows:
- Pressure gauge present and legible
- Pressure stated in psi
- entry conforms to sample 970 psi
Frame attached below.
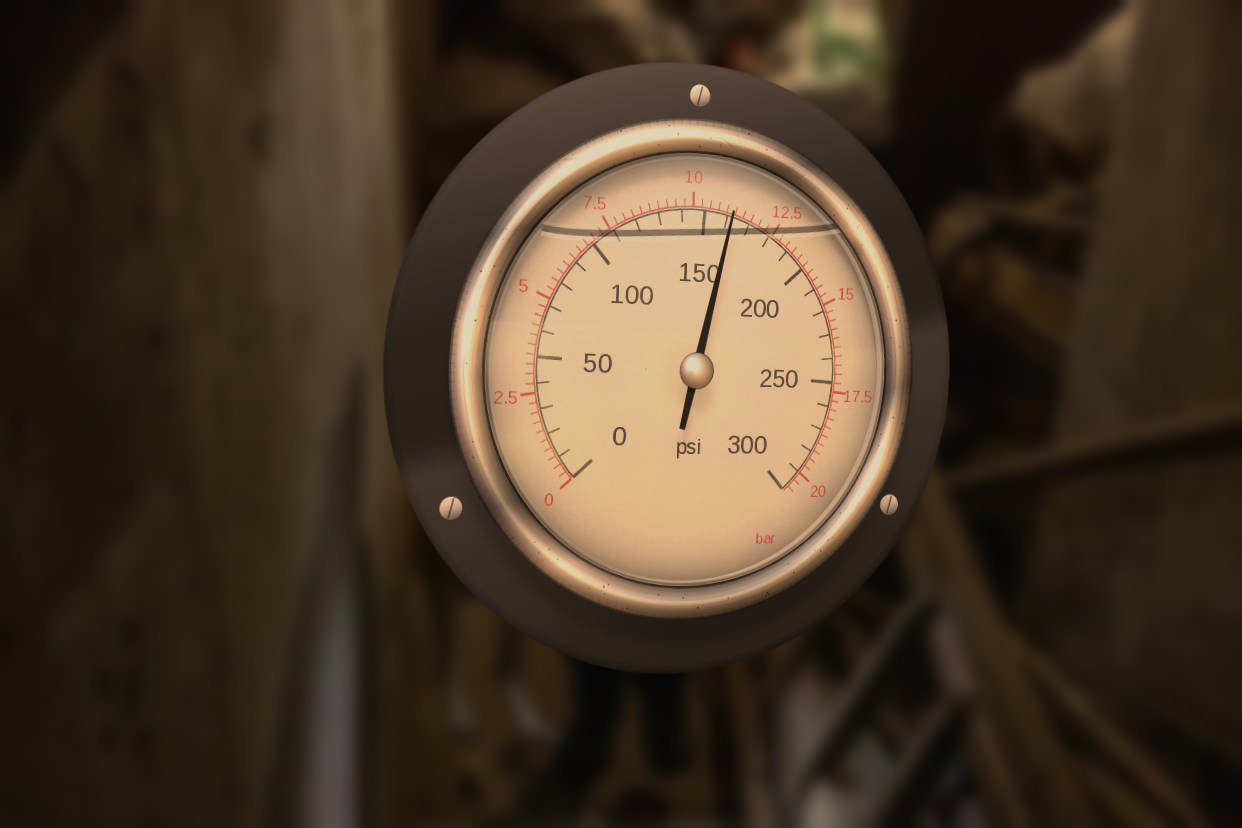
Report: 160 psi
